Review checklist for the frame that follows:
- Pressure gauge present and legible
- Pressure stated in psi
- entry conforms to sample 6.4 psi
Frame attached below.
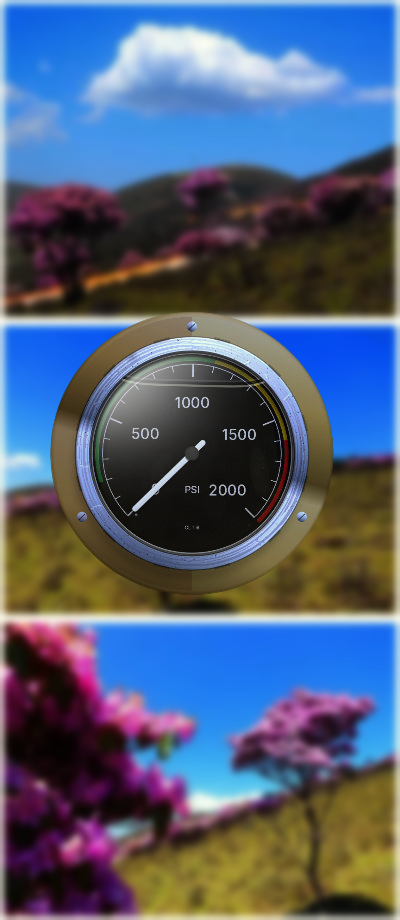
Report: 0 psi
